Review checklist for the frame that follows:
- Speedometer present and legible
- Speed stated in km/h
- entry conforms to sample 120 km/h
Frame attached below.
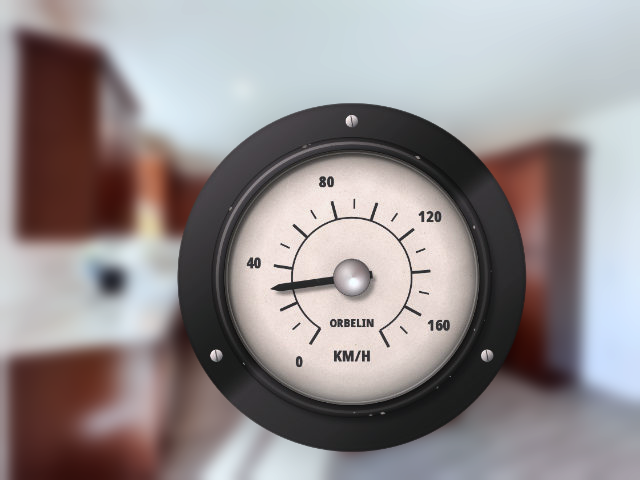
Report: 30 km/h
